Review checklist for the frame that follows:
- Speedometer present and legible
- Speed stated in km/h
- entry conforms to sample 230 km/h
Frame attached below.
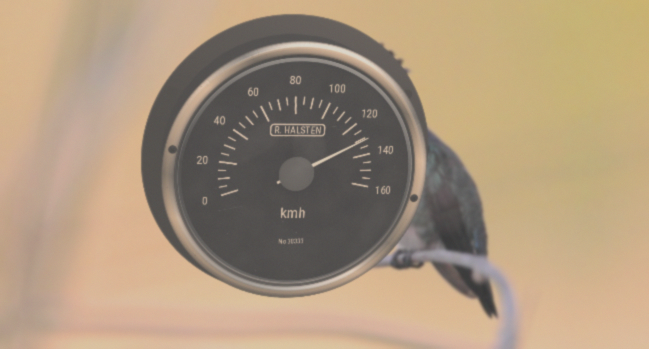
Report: 130 km/h
